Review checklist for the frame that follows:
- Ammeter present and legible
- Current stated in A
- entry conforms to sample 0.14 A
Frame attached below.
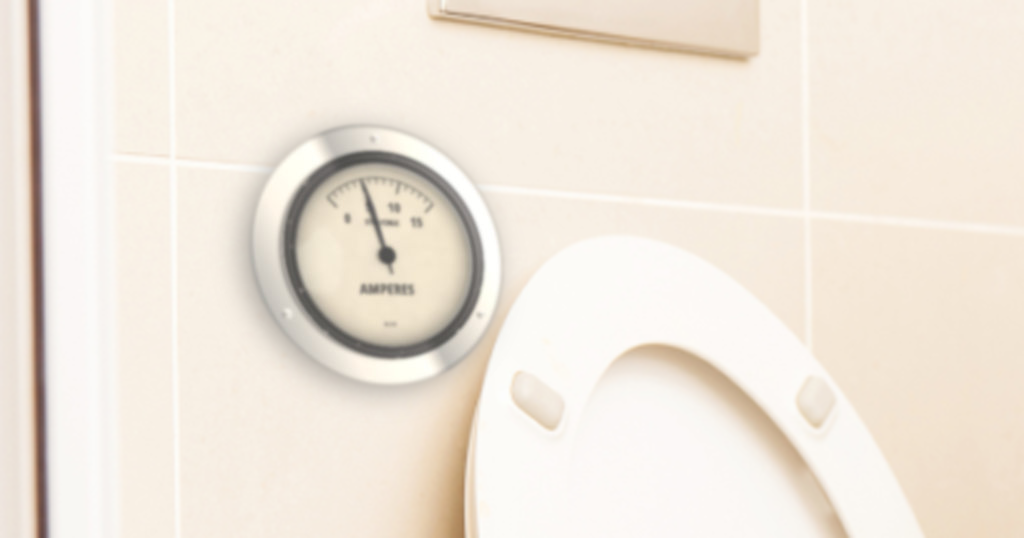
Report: 5 A
